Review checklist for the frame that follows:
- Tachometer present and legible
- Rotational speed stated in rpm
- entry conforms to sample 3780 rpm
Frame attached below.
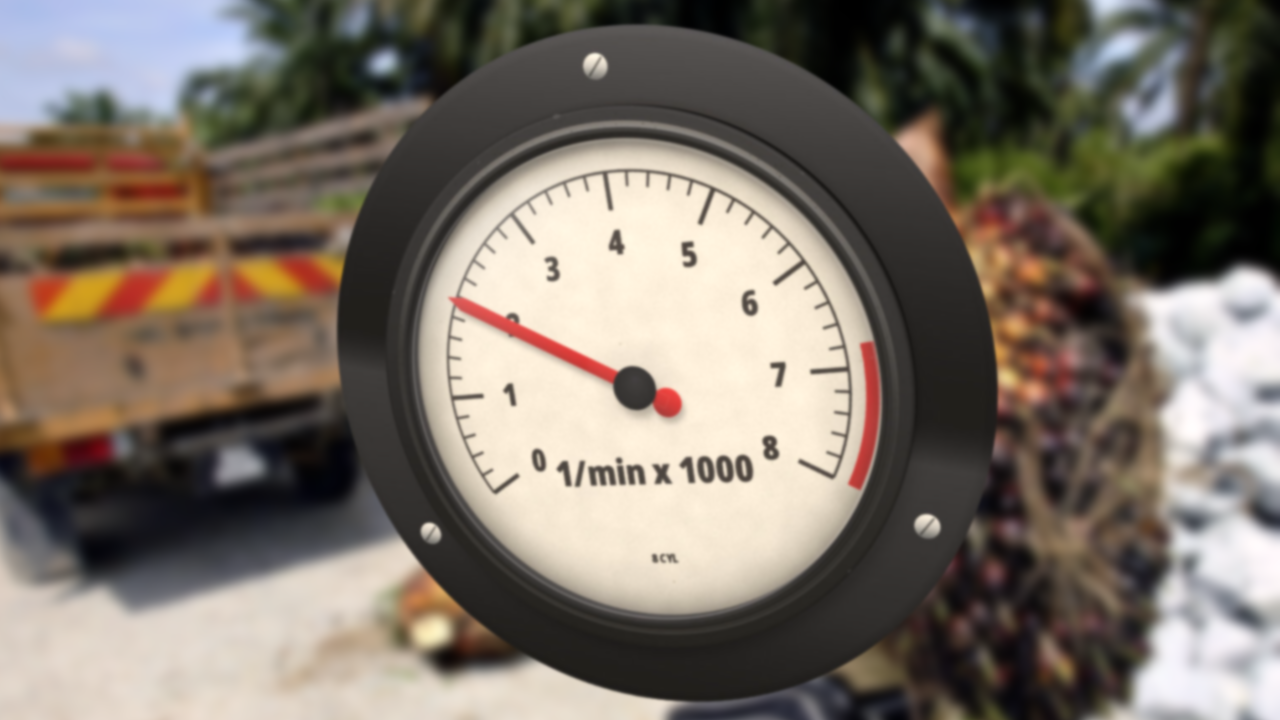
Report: 2000 rpm
